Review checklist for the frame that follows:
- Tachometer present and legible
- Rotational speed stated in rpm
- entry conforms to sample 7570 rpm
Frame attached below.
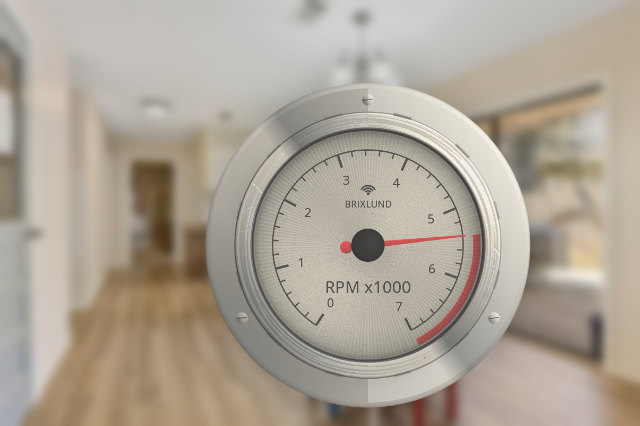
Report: 5400 rpm
